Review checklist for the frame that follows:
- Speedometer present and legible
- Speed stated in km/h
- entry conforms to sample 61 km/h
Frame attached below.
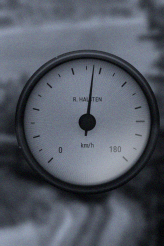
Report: 95 km/h
